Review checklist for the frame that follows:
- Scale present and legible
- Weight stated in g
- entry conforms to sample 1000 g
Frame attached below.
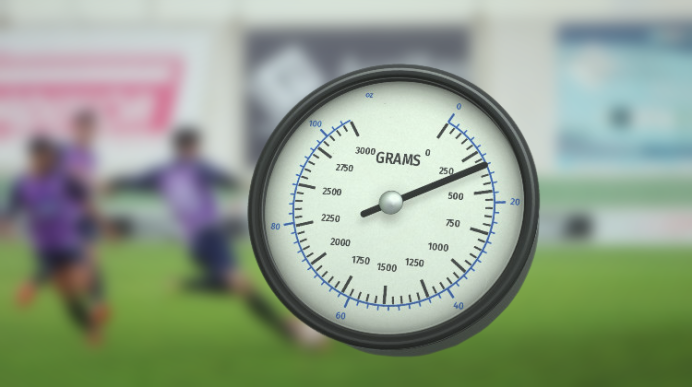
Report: 350 g
